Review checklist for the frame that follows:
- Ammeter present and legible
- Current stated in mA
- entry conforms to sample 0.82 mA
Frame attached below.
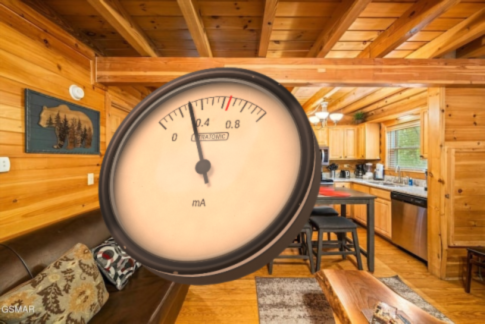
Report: 0.3 mA
